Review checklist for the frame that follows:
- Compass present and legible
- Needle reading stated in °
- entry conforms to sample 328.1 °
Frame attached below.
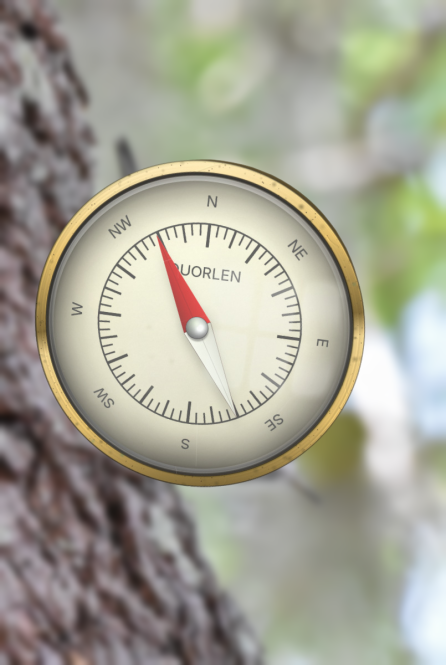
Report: 330 °
